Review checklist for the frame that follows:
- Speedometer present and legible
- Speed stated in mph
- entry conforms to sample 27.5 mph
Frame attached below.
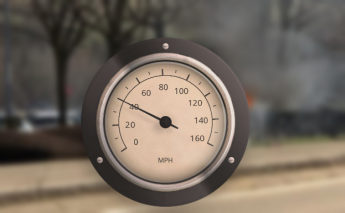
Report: 40 mph
